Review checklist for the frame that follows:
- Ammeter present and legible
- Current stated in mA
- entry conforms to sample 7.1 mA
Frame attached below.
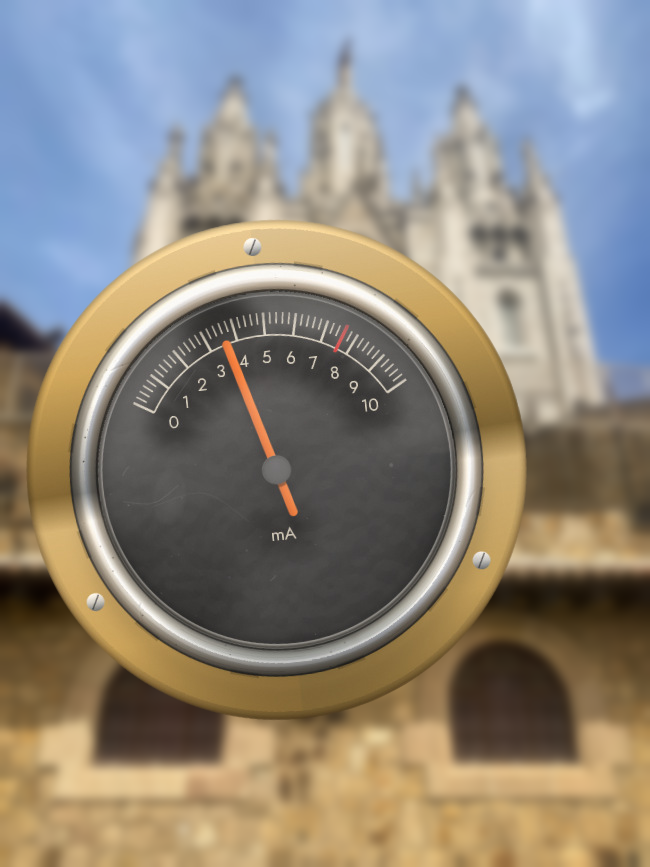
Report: 3.6 mA
